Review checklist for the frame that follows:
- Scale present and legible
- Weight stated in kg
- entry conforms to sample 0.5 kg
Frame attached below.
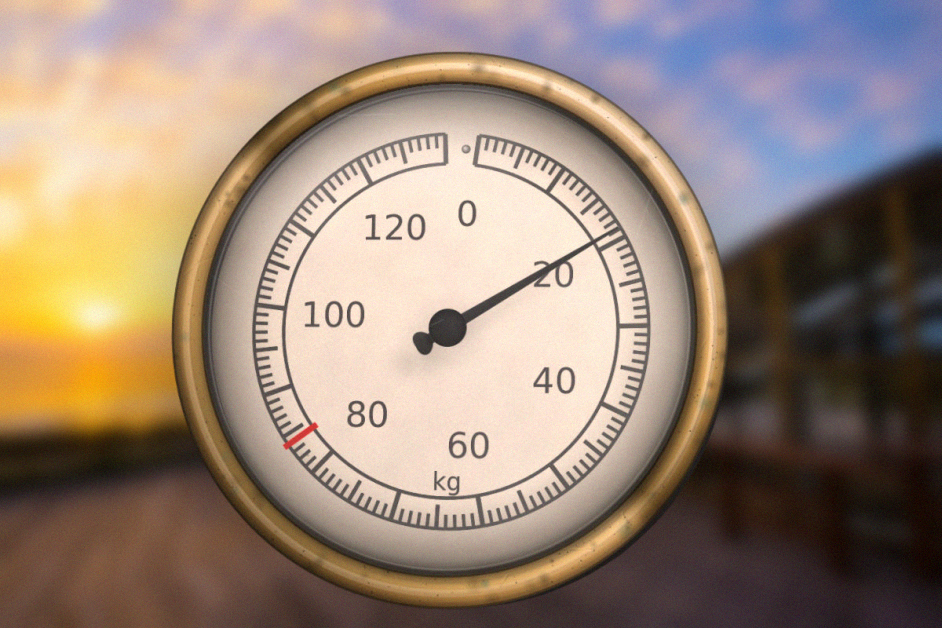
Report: 19 kg
